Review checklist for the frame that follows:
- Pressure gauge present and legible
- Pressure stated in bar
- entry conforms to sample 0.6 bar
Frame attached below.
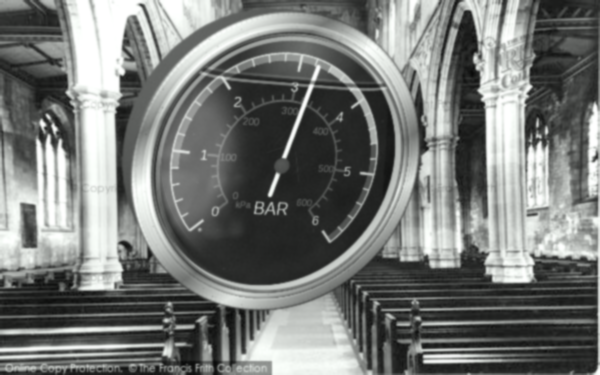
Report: 3.2 bar
